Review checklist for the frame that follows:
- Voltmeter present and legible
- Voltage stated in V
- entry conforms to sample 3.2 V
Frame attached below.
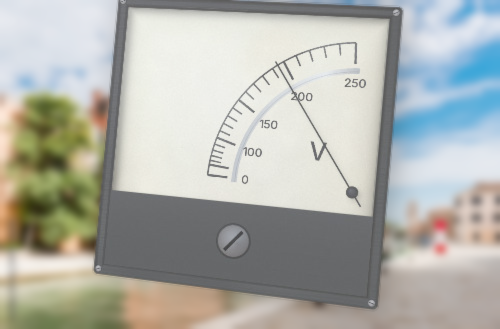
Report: 195 V
